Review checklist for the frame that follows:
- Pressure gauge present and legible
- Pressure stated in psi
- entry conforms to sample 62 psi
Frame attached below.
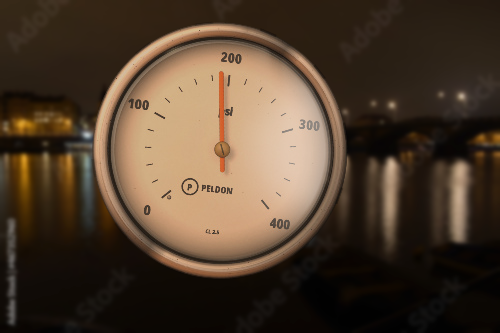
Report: 190 psi
